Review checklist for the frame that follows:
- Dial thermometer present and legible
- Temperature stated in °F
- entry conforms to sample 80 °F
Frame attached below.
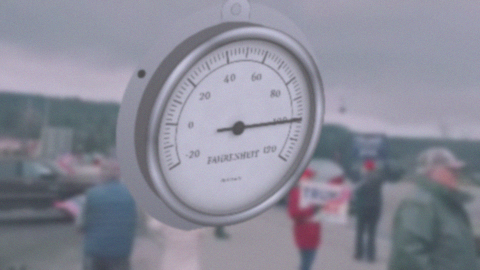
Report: 100 °F
